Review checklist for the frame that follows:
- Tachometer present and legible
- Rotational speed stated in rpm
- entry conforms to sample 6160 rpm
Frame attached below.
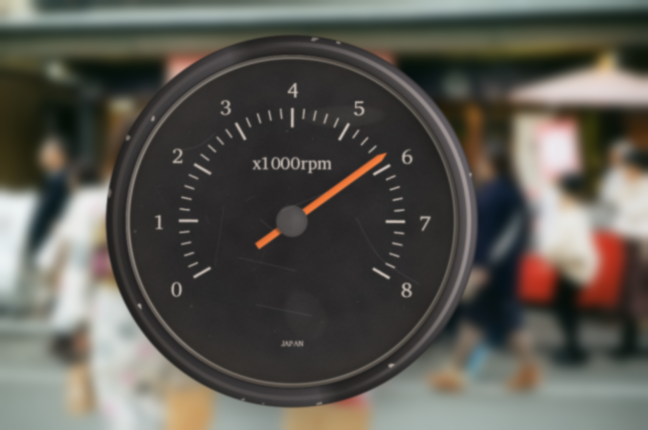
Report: 5800 rpm
